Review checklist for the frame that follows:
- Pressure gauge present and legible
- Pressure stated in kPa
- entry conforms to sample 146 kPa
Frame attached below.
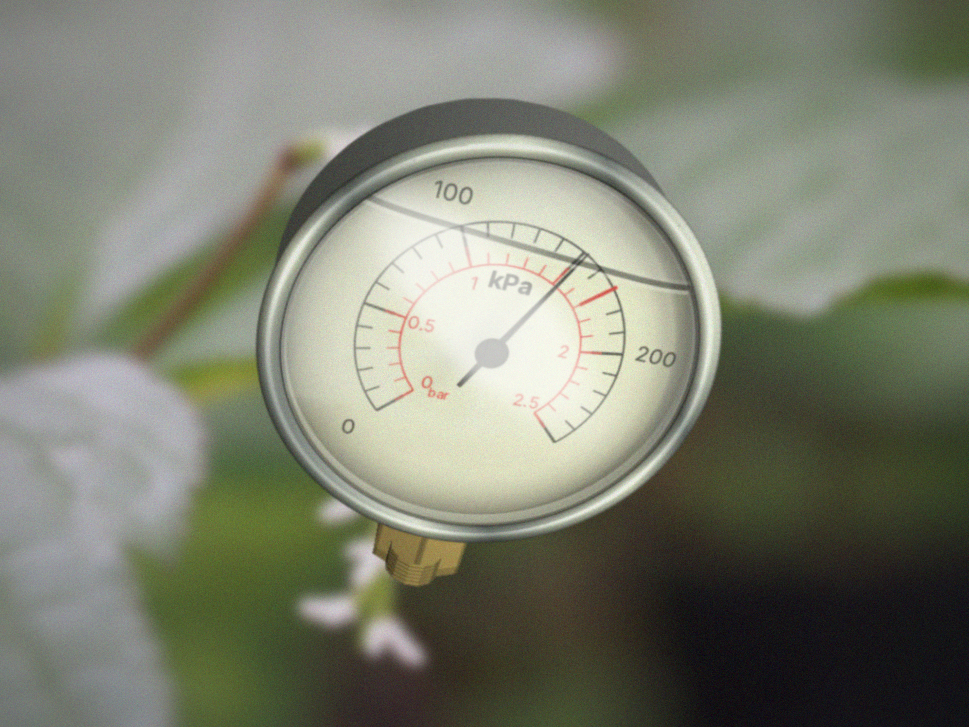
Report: 150 kPa
